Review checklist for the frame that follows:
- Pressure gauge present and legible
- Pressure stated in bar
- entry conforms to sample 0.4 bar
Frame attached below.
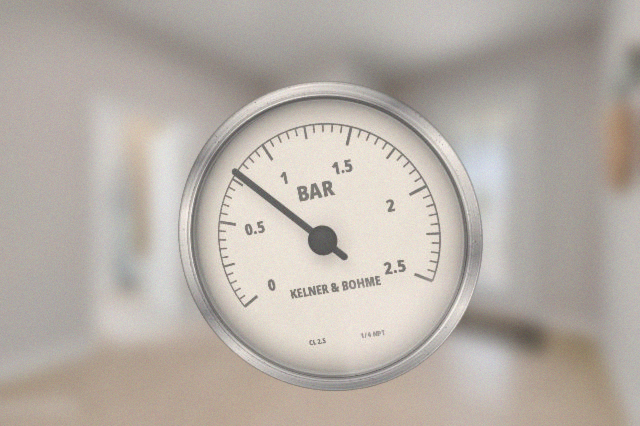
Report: 0.8 bar
